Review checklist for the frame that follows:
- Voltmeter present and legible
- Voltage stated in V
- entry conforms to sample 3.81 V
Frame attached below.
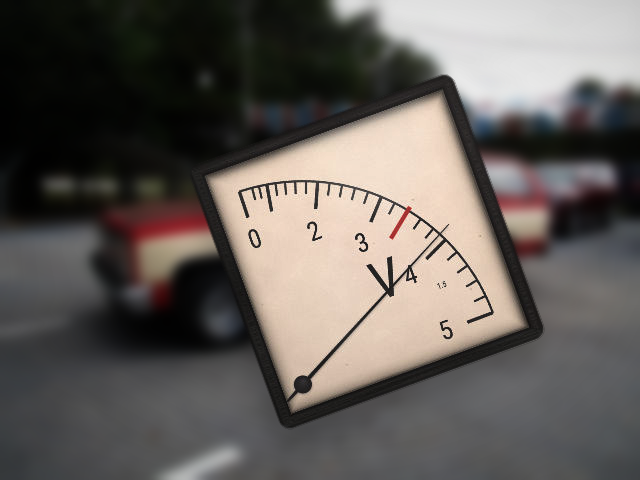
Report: 3.9 V
